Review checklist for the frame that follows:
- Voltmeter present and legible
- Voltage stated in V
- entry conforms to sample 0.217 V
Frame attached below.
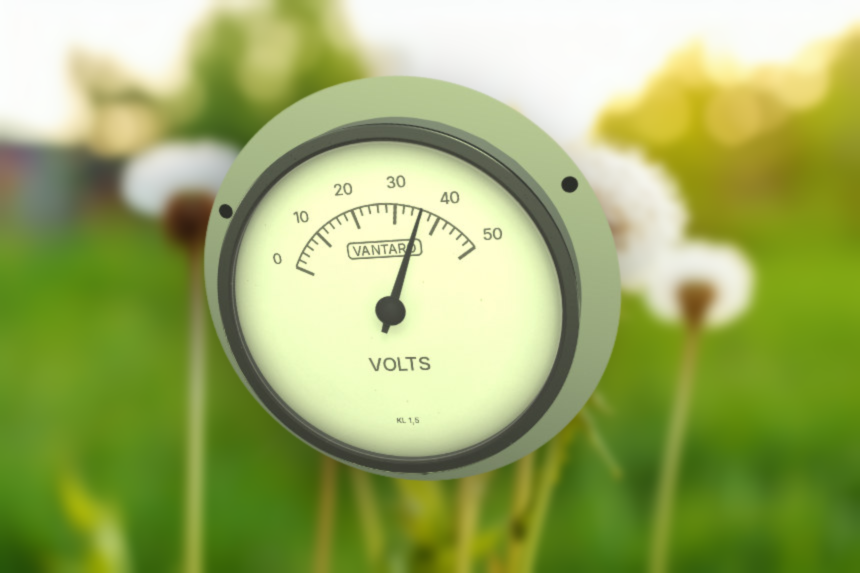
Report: 36 V
